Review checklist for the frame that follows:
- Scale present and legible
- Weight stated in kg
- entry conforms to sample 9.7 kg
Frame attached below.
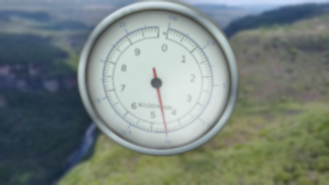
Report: 4.5 kg
